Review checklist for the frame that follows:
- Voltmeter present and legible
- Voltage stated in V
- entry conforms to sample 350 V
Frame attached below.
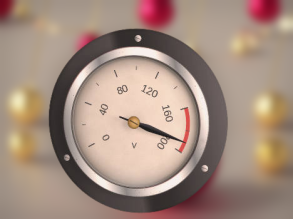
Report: 190 V
